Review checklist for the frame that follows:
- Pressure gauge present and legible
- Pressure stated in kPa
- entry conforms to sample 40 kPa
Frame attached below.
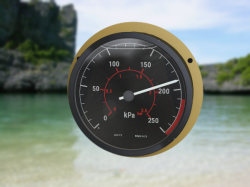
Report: 190 kPa
